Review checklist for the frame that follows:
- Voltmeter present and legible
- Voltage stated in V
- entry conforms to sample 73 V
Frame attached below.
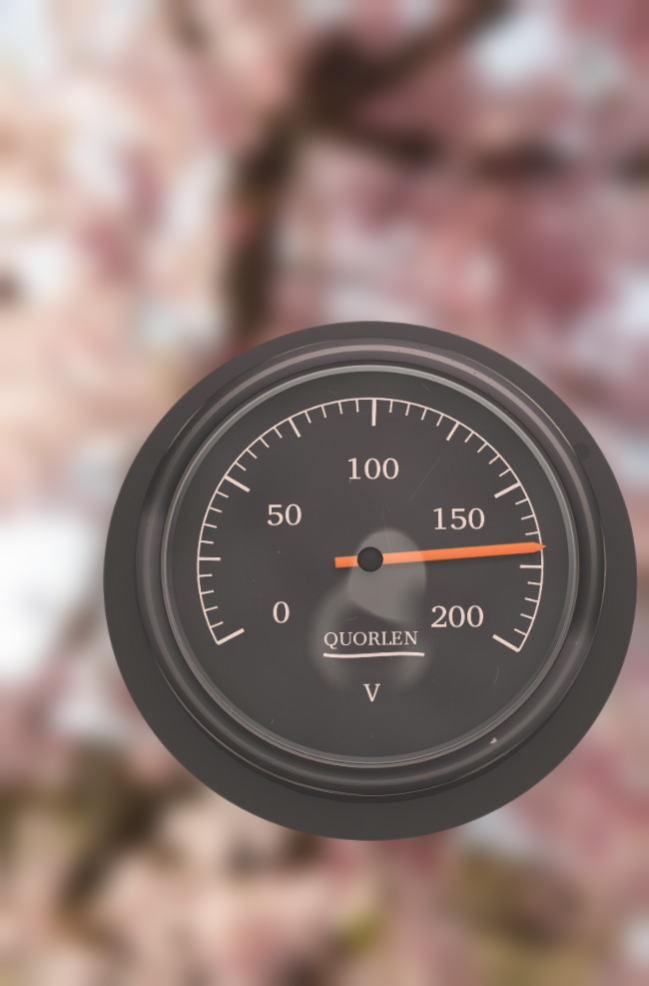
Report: 170 V
